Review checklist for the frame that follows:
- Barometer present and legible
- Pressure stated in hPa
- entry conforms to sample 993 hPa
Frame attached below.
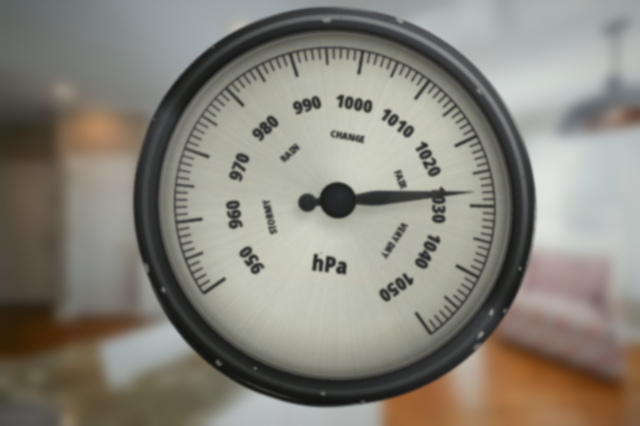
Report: 1028 hPa
